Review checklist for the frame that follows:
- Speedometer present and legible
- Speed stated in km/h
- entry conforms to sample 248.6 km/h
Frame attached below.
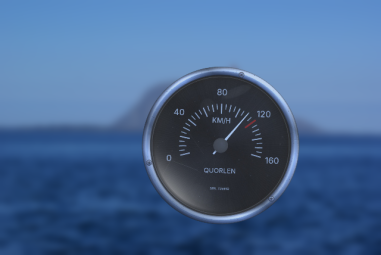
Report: 110 km/h
